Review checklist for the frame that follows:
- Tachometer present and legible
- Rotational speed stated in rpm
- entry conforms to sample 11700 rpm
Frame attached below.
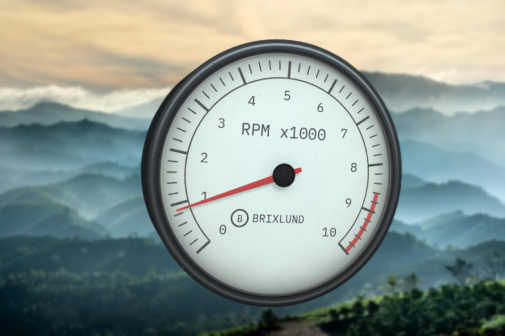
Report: 900 rpm
